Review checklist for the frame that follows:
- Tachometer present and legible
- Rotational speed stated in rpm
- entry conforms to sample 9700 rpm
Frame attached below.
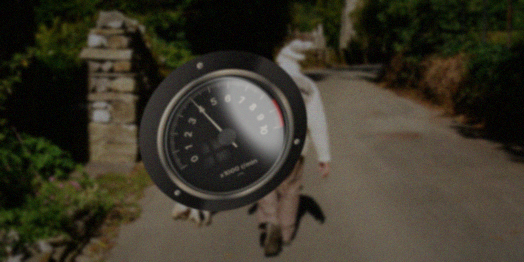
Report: 4000 rpm
